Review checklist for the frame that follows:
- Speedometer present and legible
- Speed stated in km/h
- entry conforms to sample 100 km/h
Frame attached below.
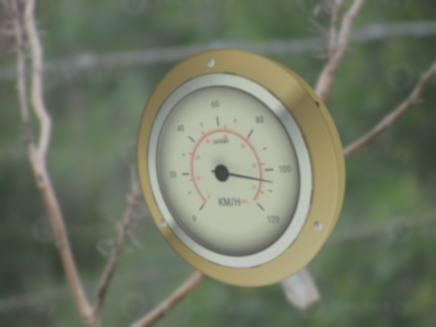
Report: 105 km/h
